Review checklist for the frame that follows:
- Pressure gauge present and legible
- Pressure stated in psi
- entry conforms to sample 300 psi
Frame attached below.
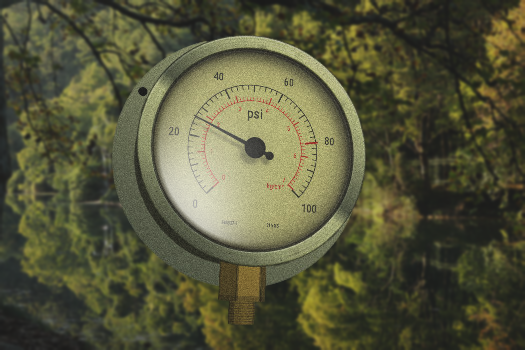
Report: 26 psi
